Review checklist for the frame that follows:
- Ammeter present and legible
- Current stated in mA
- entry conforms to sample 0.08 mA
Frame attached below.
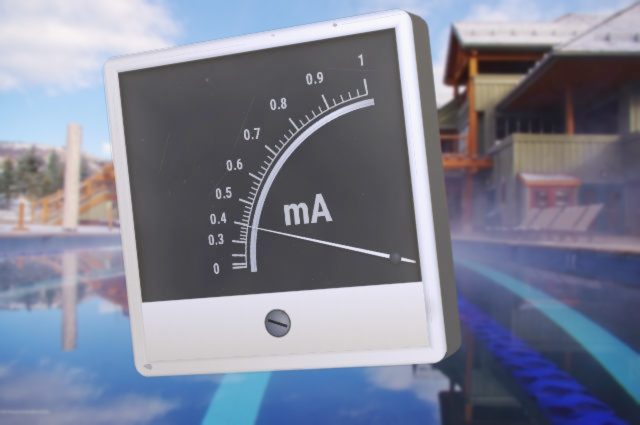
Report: 0.4 mA
